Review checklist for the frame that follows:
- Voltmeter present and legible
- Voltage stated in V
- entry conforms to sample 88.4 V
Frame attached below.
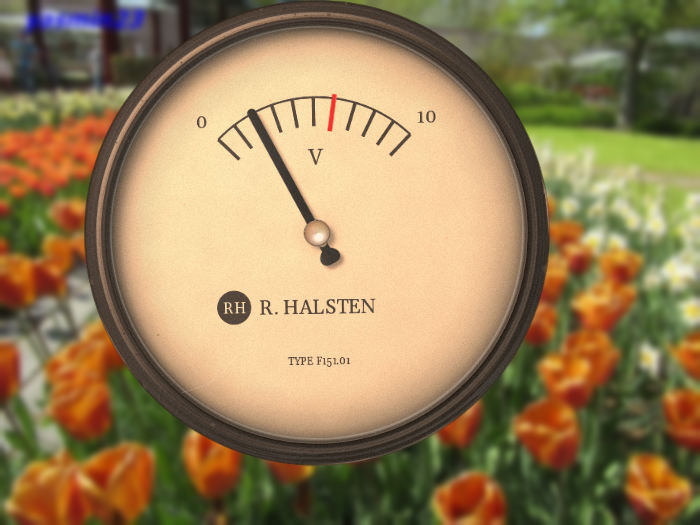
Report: 2 V
